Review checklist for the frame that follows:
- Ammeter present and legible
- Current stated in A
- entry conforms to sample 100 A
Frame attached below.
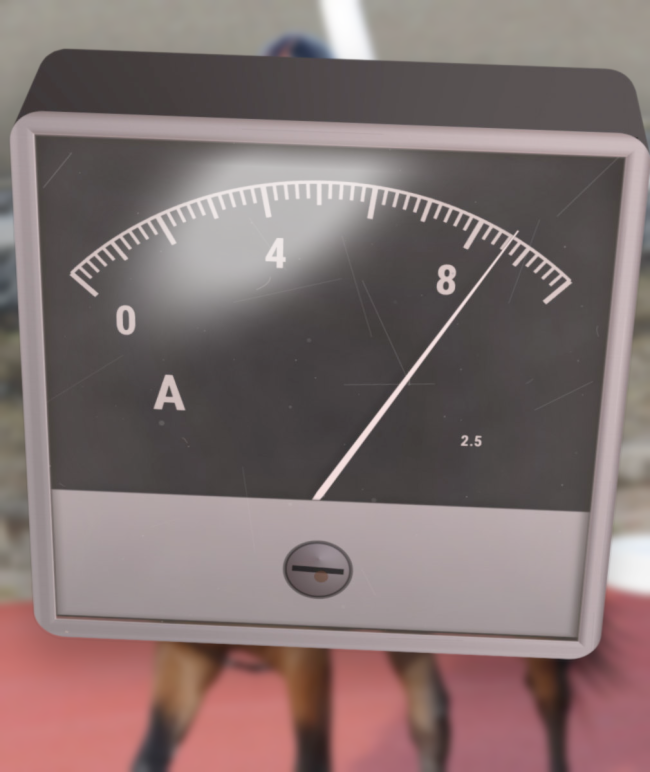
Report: 8.6 A
